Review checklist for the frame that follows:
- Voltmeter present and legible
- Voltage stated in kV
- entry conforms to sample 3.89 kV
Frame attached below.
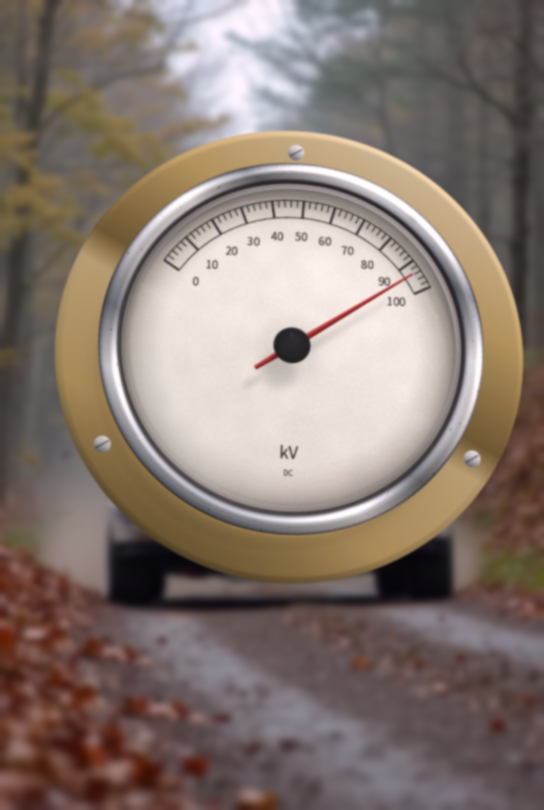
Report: 94 kV
